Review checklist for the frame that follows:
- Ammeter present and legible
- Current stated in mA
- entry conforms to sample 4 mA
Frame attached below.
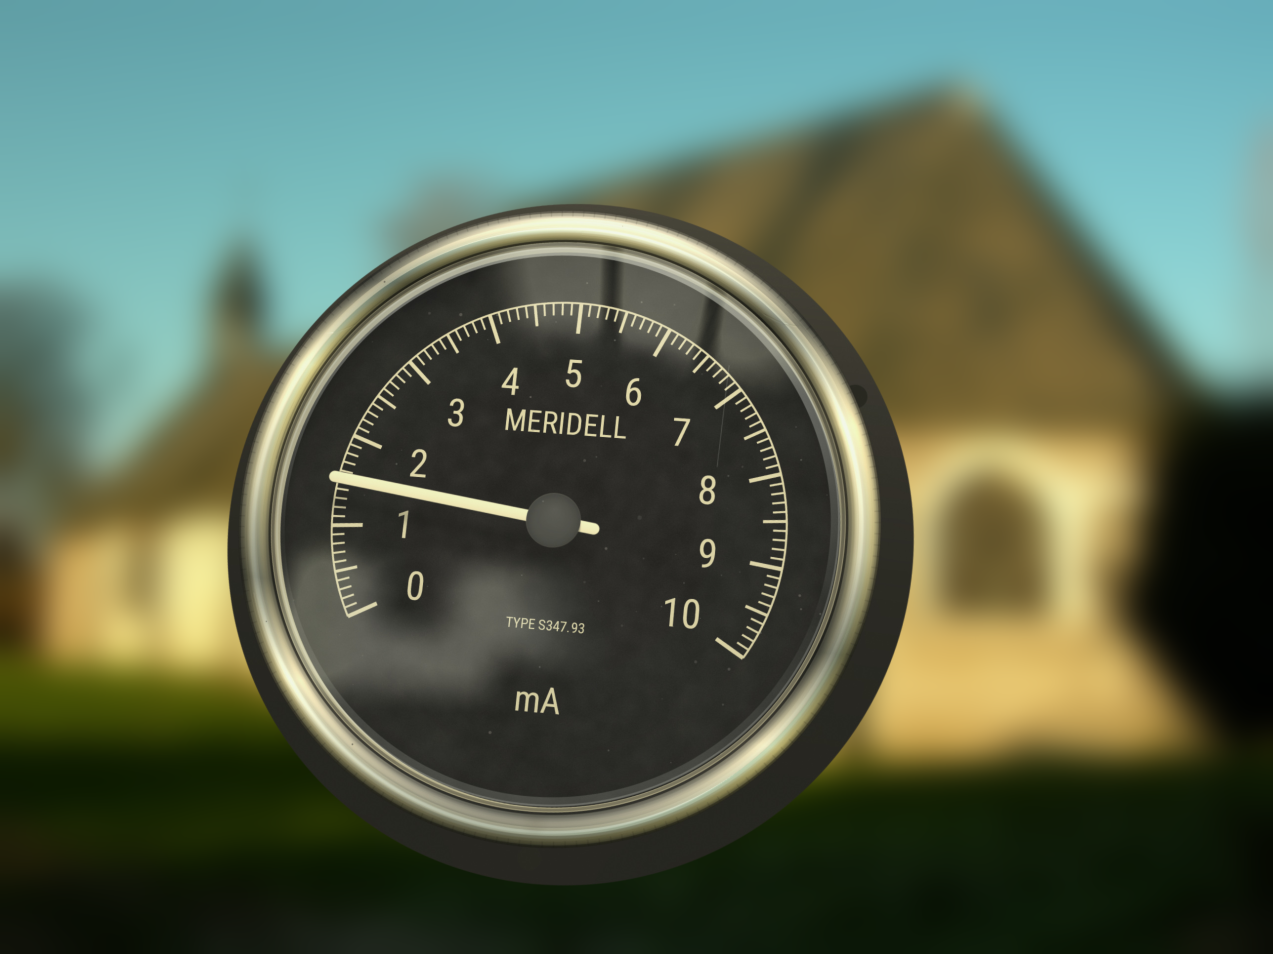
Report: 1.5 mA
